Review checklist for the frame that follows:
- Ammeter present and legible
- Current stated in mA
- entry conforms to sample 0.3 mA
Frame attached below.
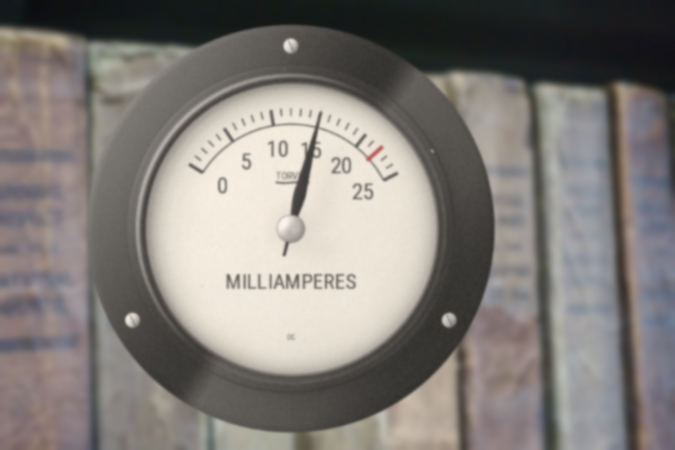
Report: 15 mA
